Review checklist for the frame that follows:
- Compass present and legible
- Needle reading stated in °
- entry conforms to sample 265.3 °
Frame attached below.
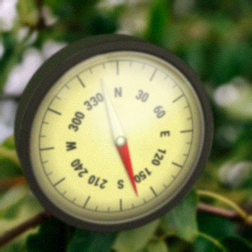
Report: 165 °
